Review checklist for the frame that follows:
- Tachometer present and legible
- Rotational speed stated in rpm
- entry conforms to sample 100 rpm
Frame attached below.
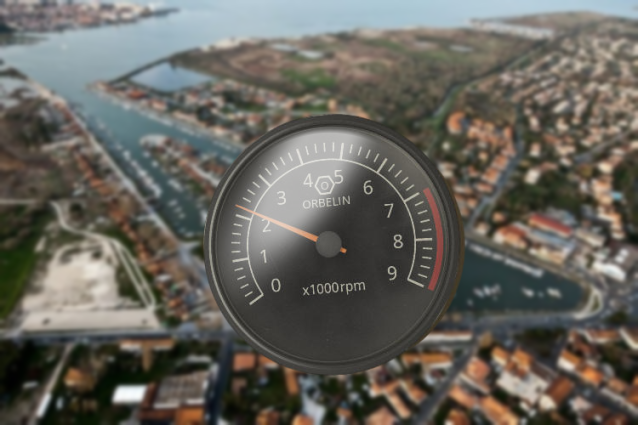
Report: 2200 rpm
